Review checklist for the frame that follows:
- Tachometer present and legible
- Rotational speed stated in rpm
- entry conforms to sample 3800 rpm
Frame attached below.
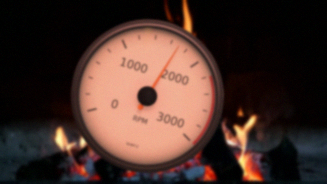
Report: 1700 rpm
